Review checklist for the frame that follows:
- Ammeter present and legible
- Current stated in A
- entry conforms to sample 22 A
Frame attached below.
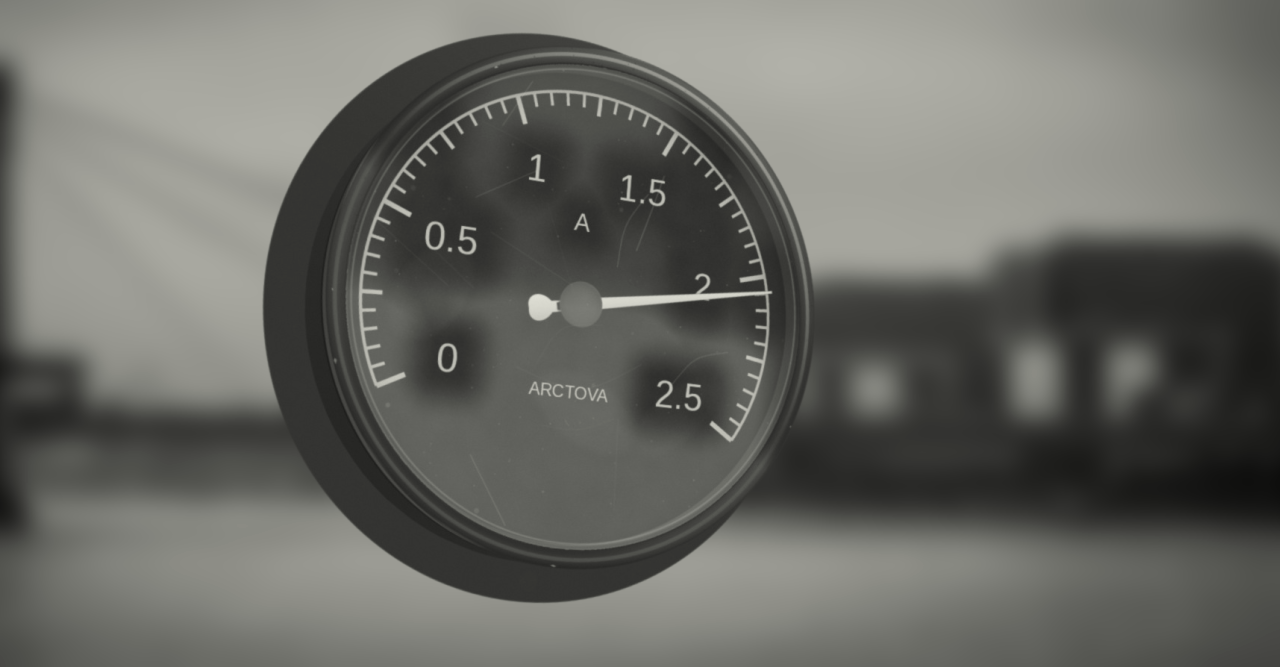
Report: 2.05 A
